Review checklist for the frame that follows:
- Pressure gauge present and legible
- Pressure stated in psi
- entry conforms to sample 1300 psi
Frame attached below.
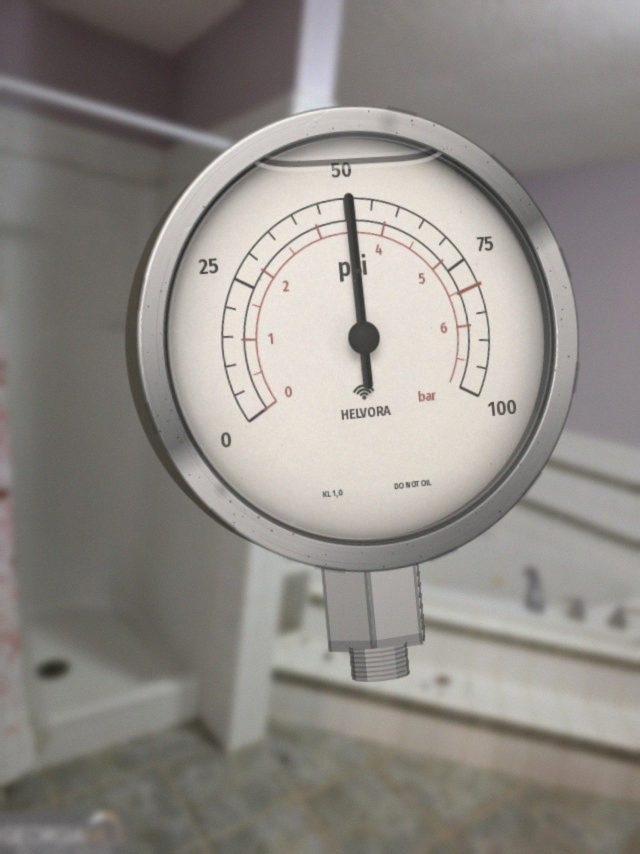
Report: 50 psi
